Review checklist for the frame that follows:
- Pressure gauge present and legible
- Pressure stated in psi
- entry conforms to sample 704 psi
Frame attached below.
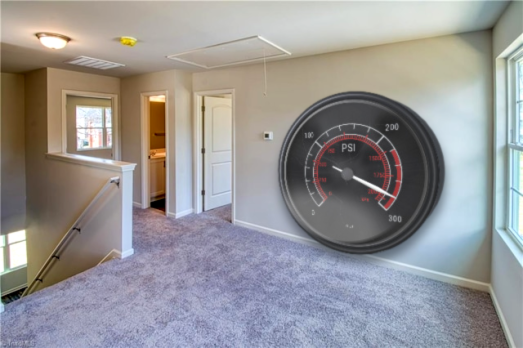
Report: 280 psi
